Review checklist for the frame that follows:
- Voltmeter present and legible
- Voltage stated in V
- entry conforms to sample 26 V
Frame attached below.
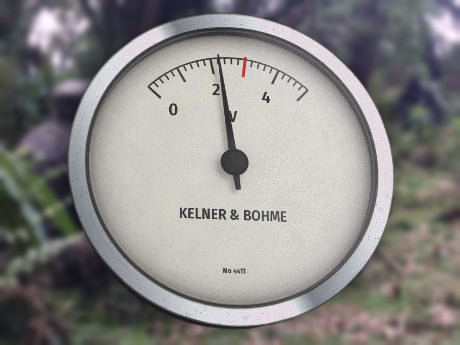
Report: 2.2 V
